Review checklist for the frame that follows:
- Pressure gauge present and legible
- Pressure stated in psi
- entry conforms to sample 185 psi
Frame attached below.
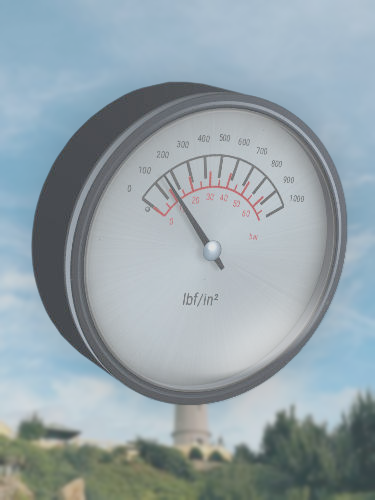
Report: 150 psi
